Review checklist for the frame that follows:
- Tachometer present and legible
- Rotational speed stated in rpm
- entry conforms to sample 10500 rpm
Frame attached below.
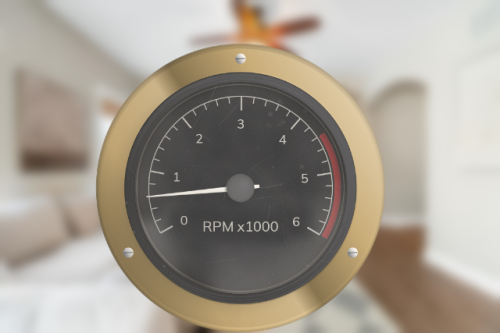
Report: 600 rpm
